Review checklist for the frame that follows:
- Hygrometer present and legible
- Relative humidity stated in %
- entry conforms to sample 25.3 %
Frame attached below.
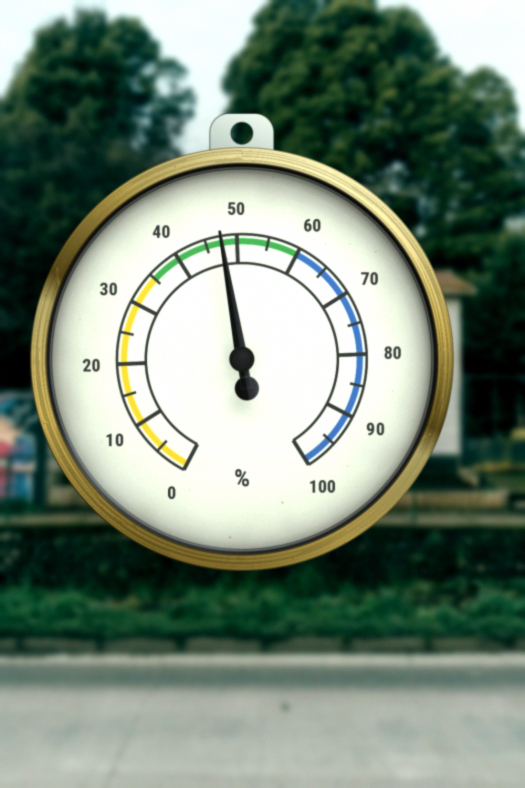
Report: 47.5 %
